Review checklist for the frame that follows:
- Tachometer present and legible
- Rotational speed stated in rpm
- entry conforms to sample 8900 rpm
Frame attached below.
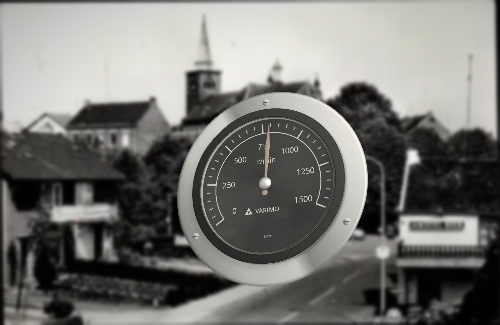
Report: 800 rpm
